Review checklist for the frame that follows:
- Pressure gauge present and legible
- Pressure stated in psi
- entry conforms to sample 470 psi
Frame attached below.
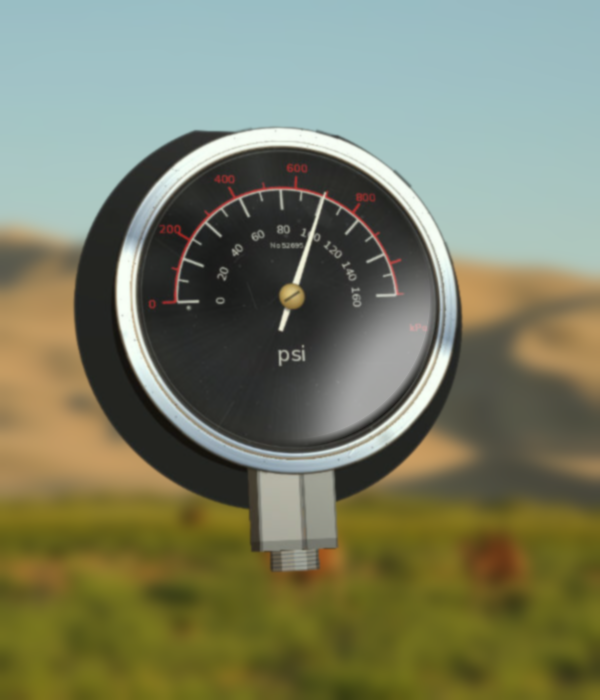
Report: 100 psi
